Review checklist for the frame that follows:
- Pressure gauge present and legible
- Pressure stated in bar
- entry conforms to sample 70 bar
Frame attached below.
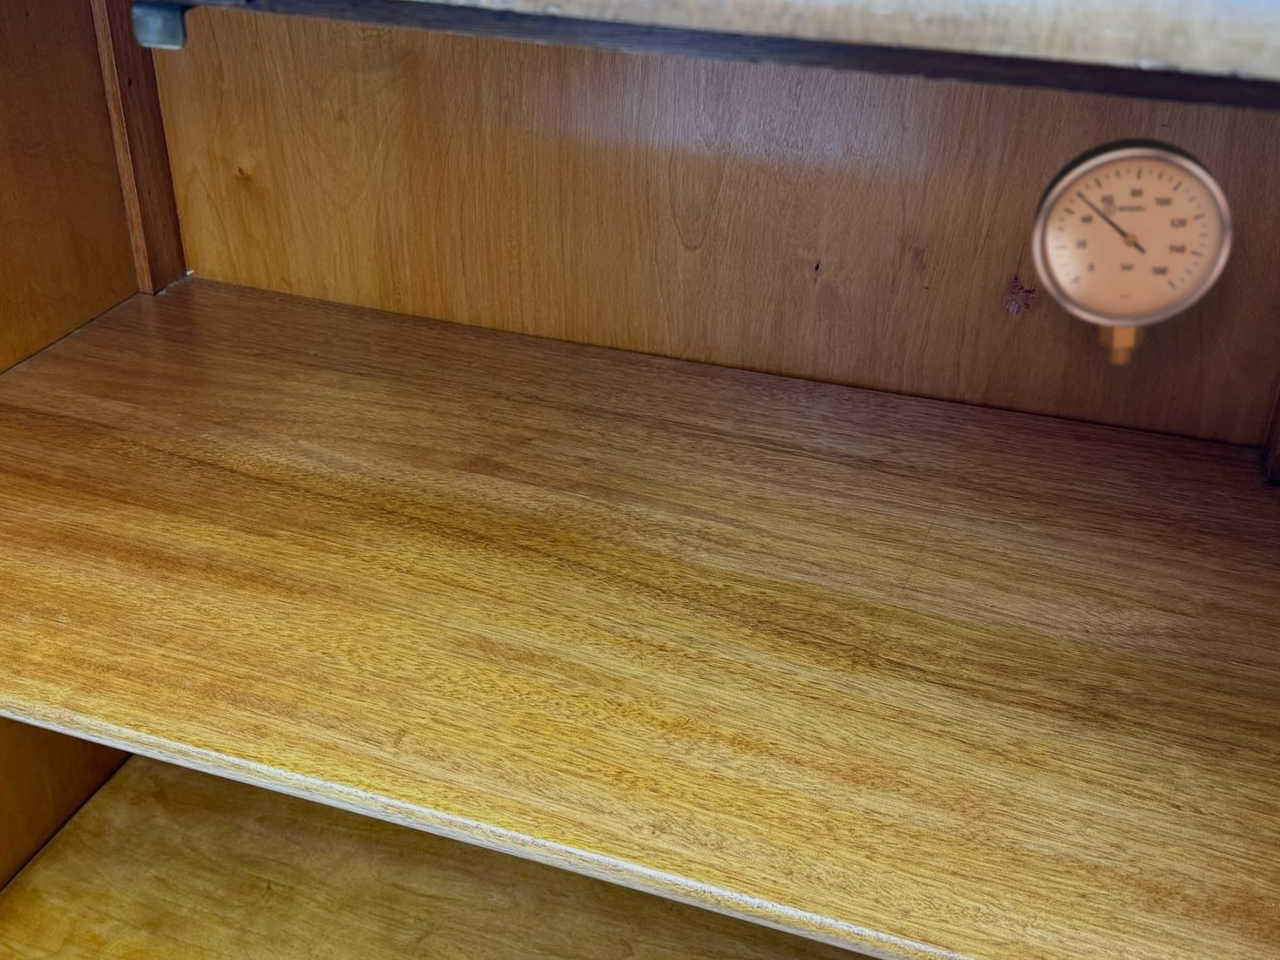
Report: 50 bar
